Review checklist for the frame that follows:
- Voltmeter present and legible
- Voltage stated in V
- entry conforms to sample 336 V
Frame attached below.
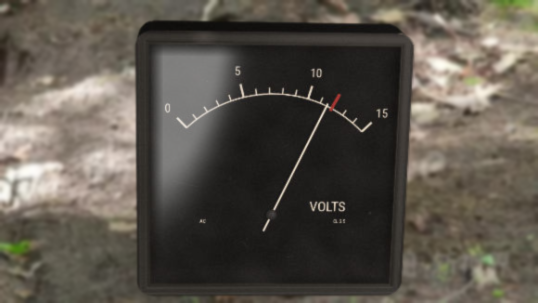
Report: 11.5 V
